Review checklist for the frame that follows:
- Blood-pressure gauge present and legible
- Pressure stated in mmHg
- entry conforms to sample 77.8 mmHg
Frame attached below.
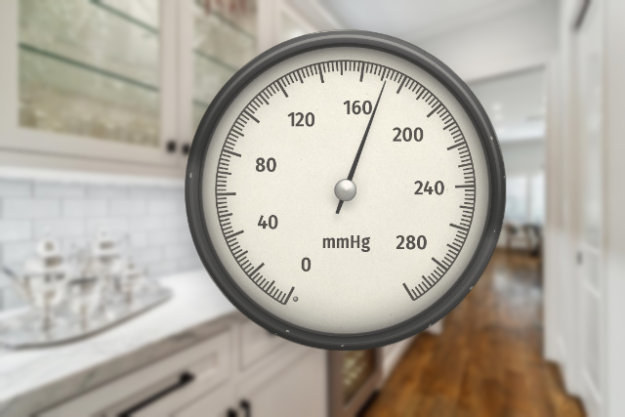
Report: 172 mmHg
